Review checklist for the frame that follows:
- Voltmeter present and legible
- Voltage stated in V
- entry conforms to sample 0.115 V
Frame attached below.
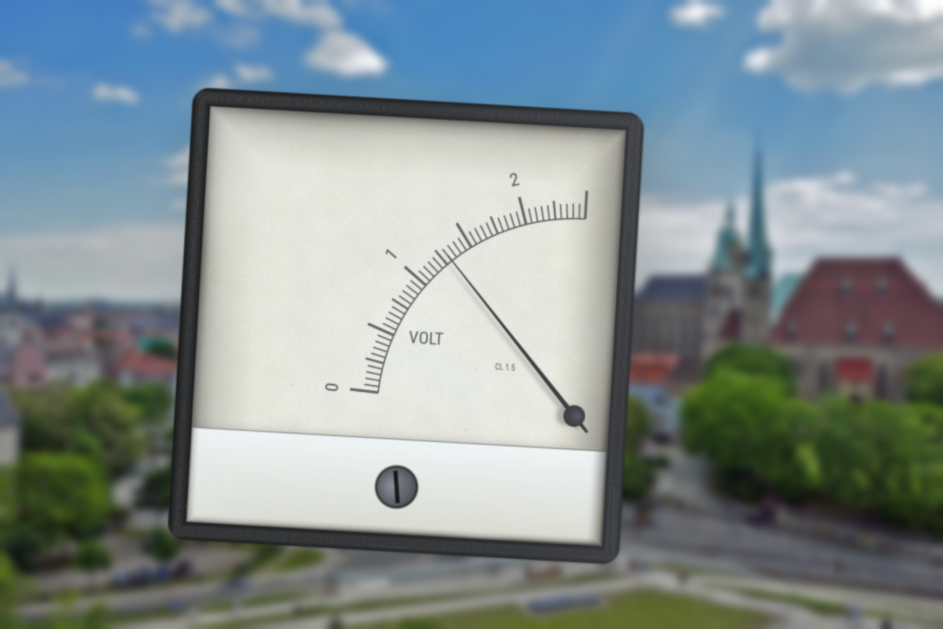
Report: 1.3 V
